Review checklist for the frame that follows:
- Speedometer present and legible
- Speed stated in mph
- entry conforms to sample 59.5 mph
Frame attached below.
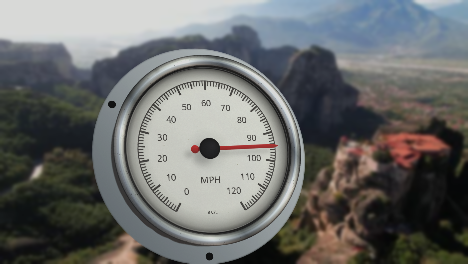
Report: 95 mph
